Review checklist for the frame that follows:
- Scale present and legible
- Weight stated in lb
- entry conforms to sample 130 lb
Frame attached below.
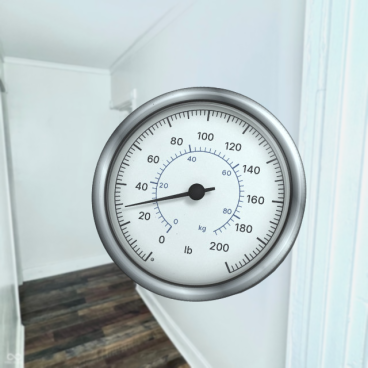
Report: 28 lb
